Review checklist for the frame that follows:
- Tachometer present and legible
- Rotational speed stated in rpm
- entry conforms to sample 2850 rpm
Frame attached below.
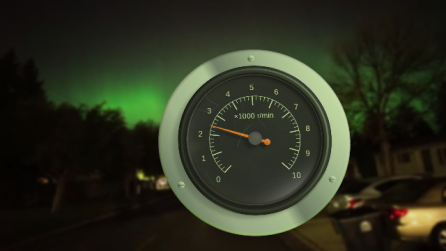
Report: 2400 rpm
